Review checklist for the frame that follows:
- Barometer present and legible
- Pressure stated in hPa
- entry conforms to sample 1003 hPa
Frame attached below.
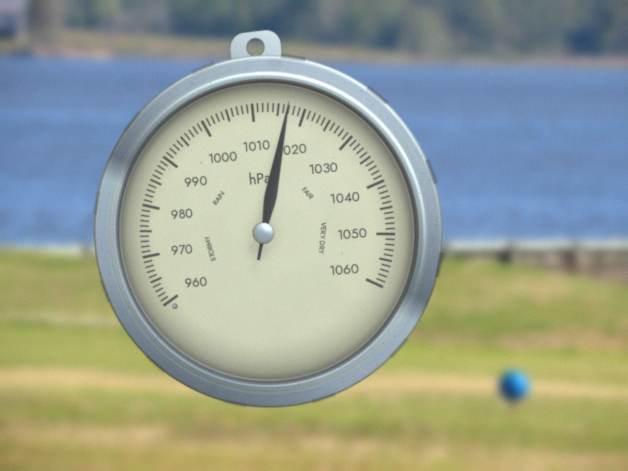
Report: 1017 hPa
